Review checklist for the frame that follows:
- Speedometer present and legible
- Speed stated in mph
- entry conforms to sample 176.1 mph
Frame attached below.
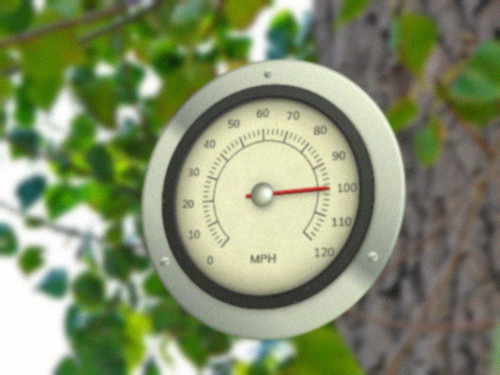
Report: 100 mph
